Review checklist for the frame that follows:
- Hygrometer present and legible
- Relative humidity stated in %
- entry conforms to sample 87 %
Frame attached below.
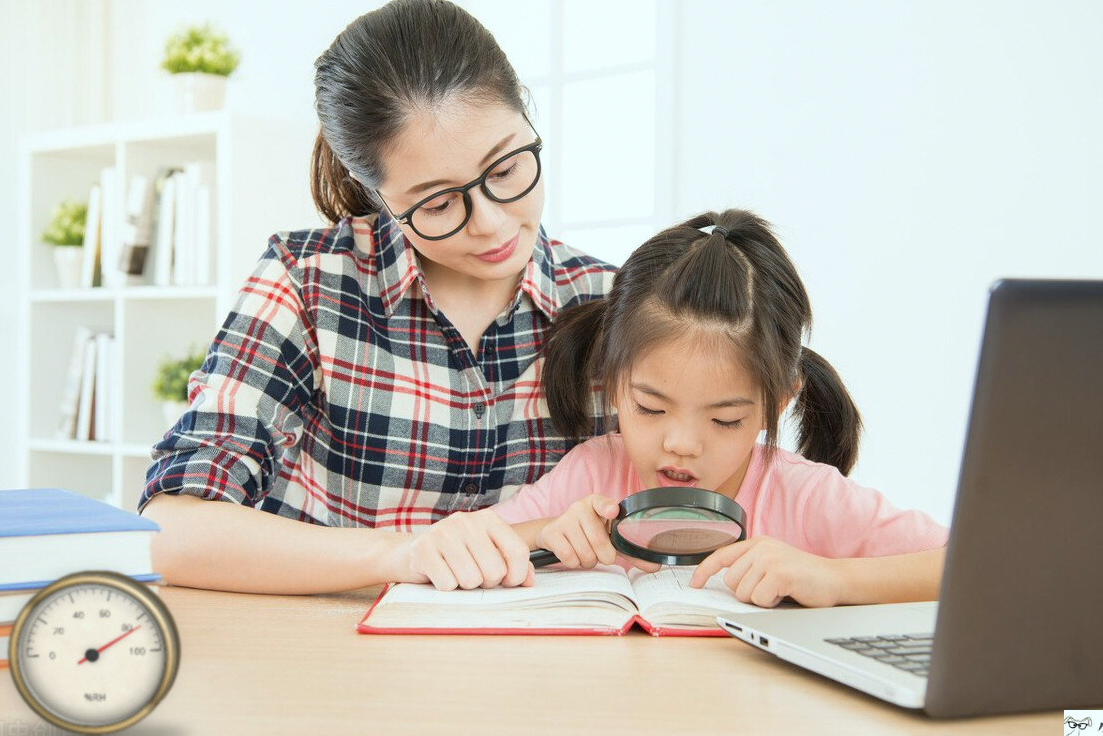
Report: 84 %
